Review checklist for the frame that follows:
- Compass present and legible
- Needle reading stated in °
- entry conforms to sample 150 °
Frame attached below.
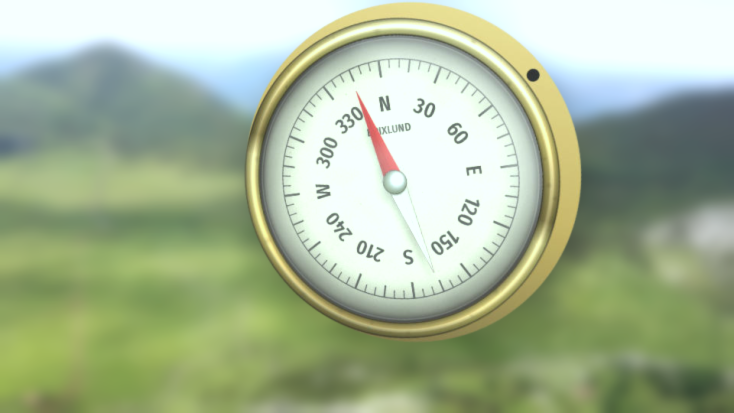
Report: 345 °
